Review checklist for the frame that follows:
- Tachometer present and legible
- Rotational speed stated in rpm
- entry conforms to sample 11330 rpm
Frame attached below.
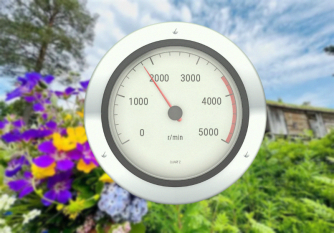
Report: 1800 rpm
